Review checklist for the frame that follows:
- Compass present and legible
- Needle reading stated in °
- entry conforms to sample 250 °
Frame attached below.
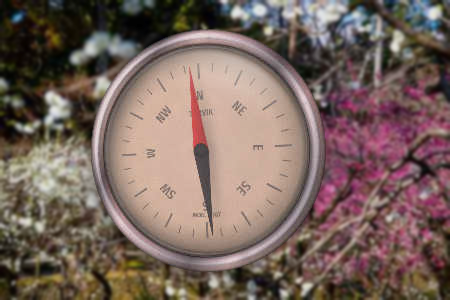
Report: 355 °
